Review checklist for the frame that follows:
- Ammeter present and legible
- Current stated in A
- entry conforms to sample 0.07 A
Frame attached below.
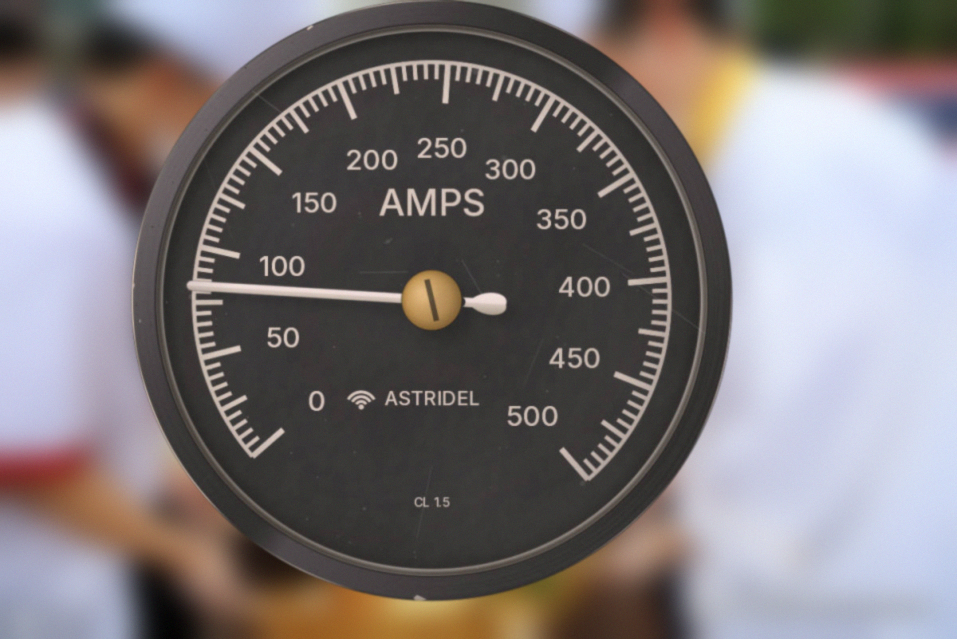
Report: 82.5 A
